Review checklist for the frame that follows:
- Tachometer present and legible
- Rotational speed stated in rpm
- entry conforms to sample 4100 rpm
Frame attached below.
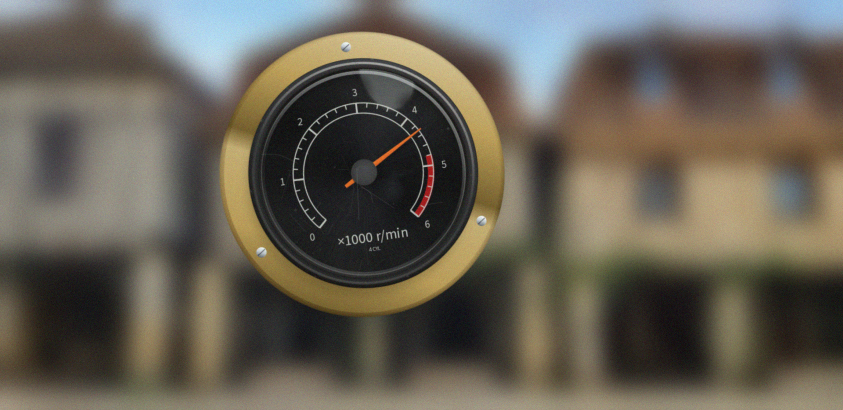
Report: 4300 rpm
